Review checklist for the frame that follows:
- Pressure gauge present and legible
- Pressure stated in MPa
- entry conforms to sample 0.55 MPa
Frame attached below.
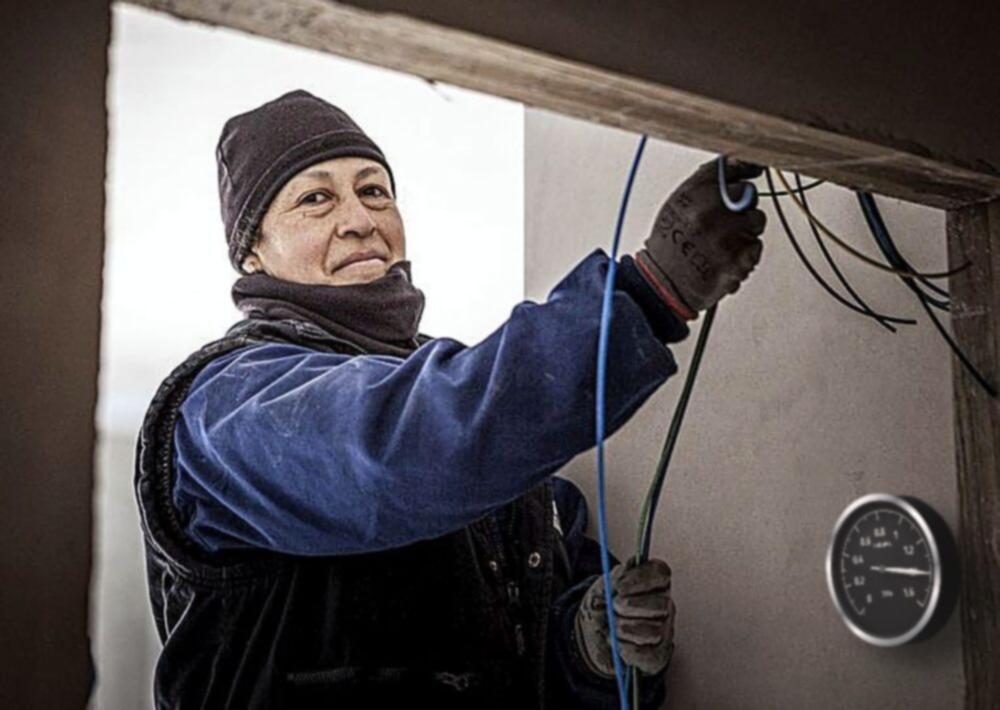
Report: 1.4 MPa
